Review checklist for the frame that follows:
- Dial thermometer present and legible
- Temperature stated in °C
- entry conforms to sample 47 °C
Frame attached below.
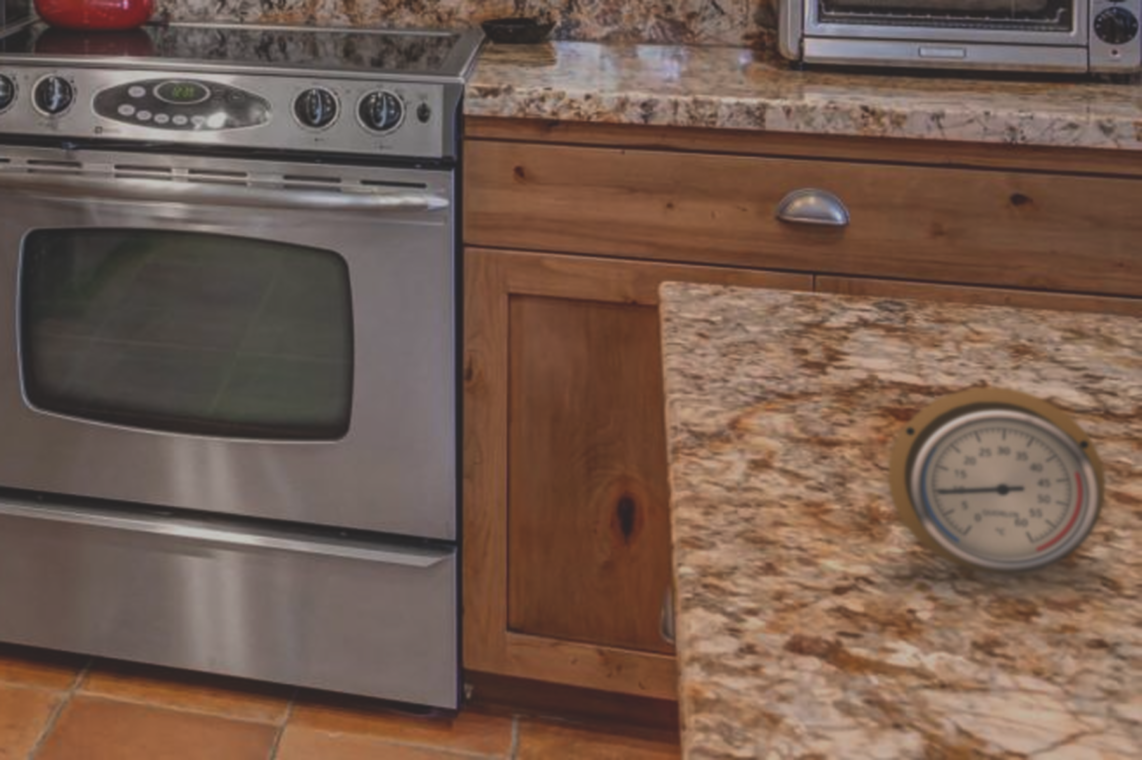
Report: 10 °C
